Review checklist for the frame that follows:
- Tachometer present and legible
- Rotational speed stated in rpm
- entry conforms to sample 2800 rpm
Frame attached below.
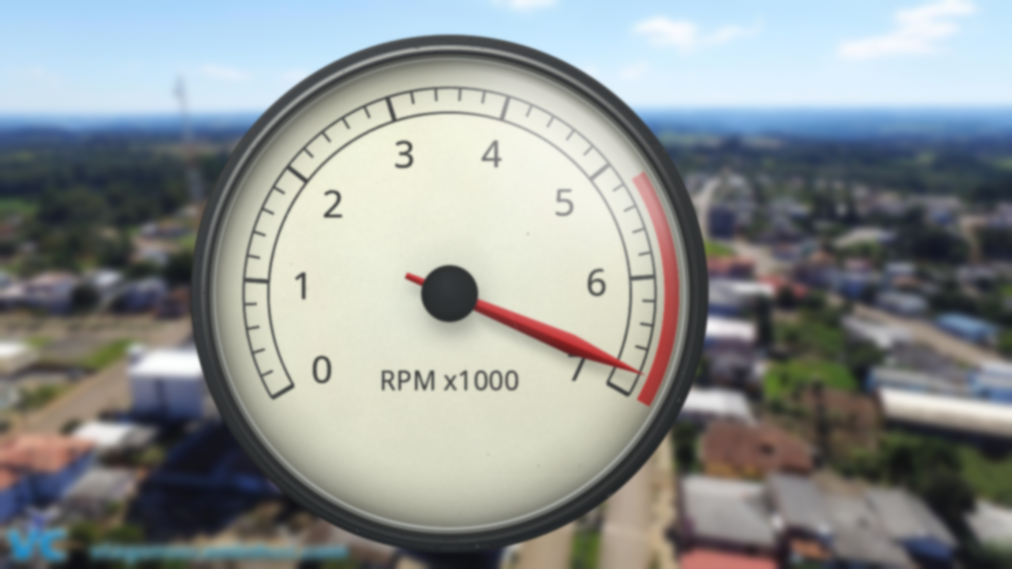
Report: 6800 rpm
